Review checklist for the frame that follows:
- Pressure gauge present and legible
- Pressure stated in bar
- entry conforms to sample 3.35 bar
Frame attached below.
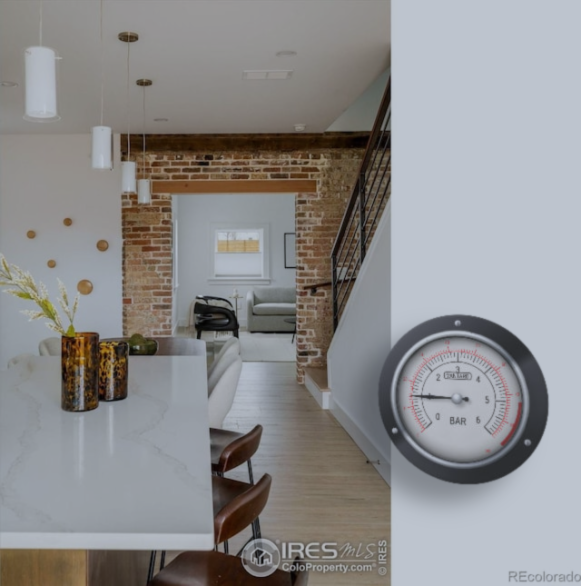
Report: 1 bar
